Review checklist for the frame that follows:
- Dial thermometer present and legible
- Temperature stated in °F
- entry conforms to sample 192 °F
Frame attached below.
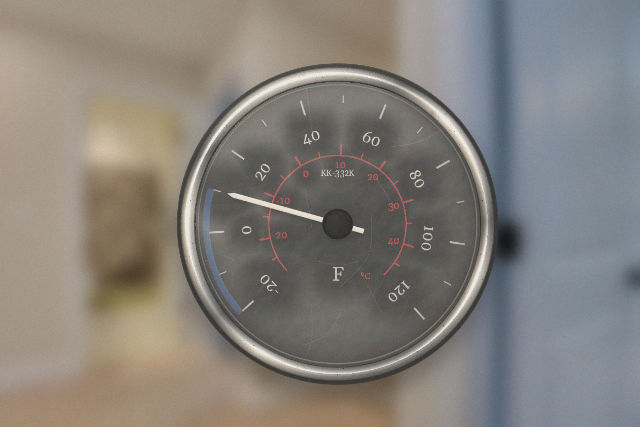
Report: 10 °F
